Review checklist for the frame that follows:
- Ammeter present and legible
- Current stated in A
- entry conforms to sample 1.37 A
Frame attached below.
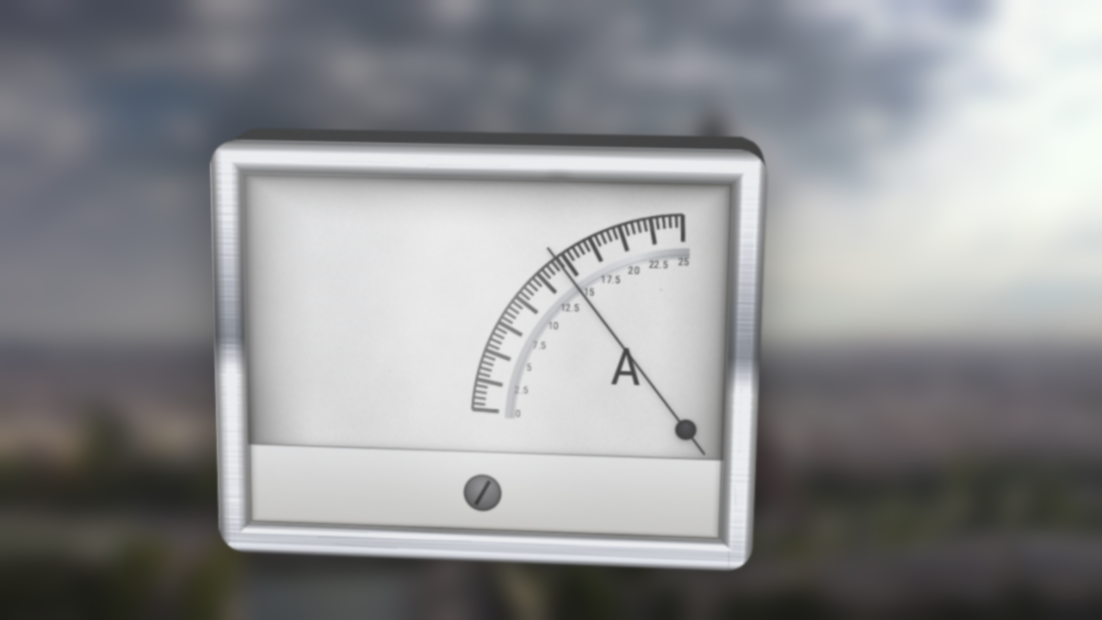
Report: 14.5 A
